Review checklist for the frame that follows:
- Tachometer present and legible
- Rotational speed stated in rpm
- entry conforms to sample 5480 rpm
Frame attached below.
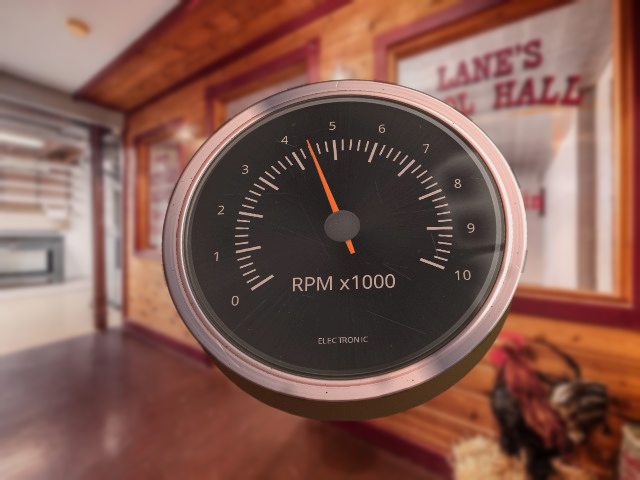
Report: 4400 rpm
